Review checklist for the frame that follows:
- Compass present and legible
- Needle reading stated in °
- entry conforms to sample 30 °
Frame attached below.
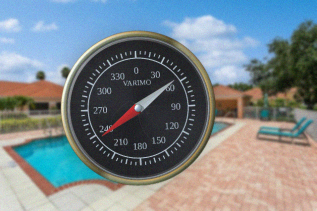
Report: 235 °
